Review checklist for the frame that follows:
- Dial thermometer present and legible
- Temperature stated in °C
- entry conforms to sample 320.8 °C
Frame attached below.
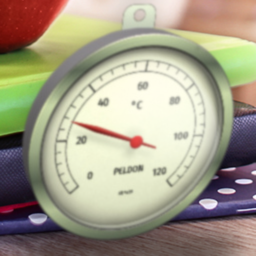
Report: 28 °C
